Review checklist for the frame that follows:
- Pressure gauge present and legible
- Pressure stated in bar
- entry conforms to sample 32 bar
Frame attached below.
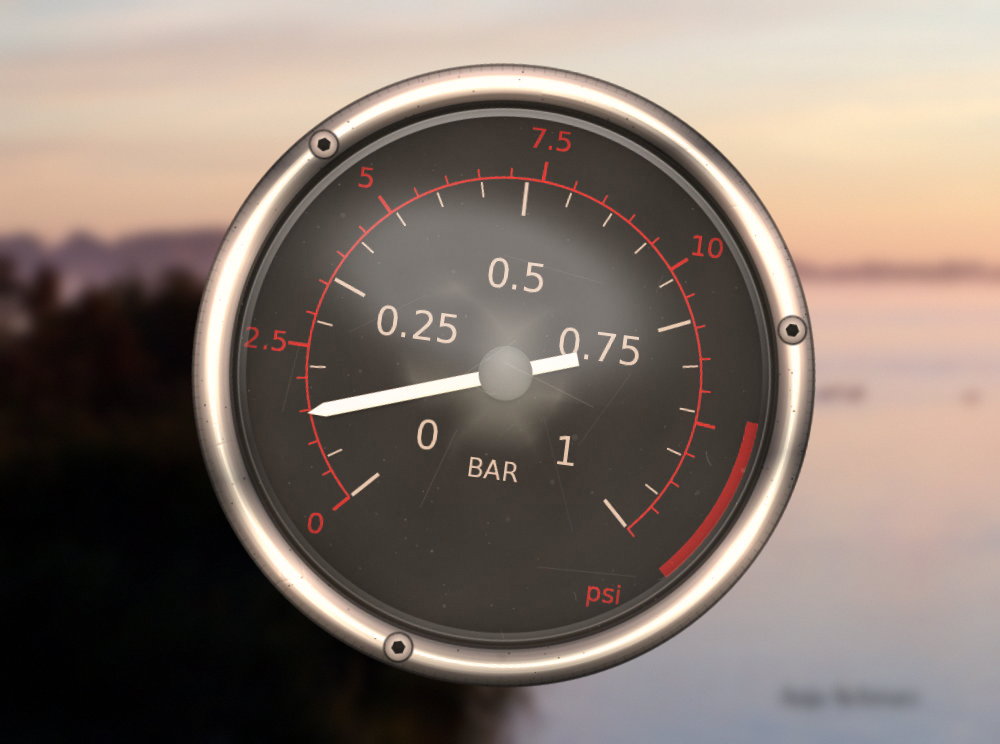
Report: 0.1 bar
